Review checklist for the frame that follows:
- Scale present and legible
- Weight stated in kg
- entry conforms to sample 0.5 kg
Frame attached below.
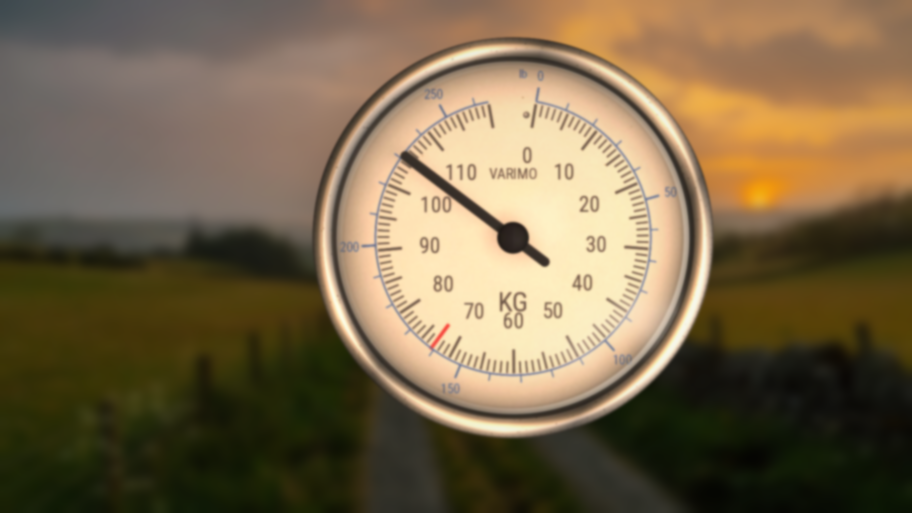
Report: 105 kg
